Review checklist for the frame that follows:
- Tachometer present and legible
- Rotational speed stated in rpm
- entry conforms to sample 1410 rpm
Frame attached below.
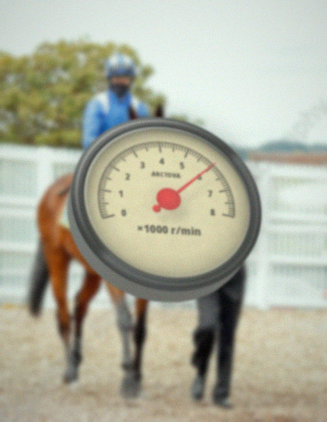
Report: 6000 rpm
